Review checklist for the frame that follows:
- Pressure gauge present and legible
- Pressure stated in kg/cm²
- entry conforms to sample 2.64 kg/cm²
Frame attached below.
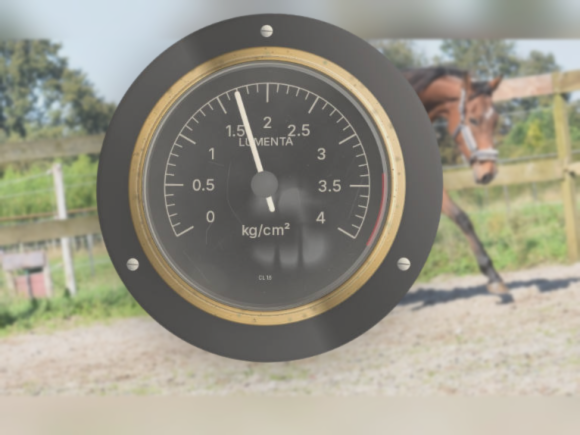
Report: 1.7 kg/cm²
